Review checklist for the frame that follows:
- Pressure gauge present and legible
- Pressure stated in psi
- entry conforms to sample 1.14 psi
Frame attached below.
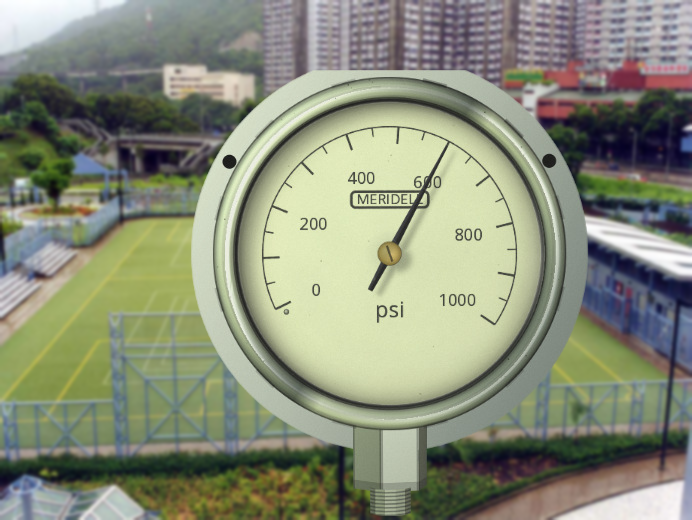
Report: 600 psi
